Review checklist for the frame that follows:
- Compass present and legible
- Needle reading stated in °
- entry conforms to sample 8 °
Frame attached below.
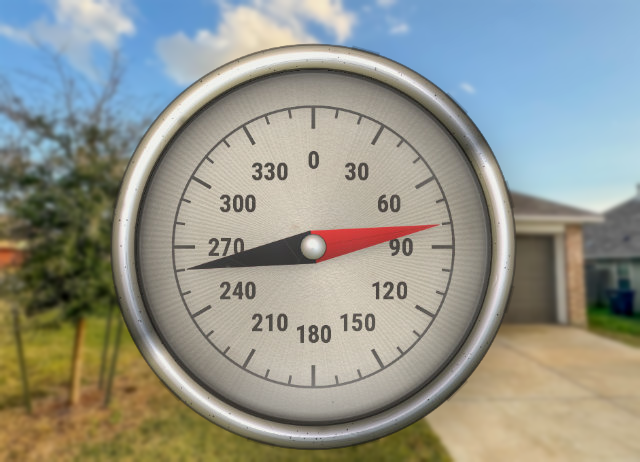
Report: 80 °
